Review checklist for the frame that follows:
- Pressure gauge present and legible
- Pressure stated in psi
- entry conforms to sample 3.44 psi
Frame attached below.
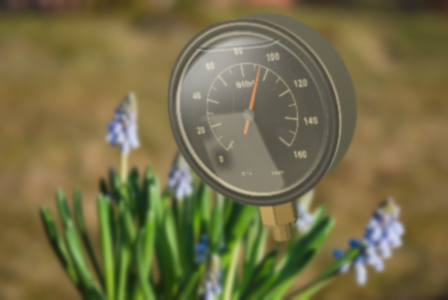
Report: 95 psi
